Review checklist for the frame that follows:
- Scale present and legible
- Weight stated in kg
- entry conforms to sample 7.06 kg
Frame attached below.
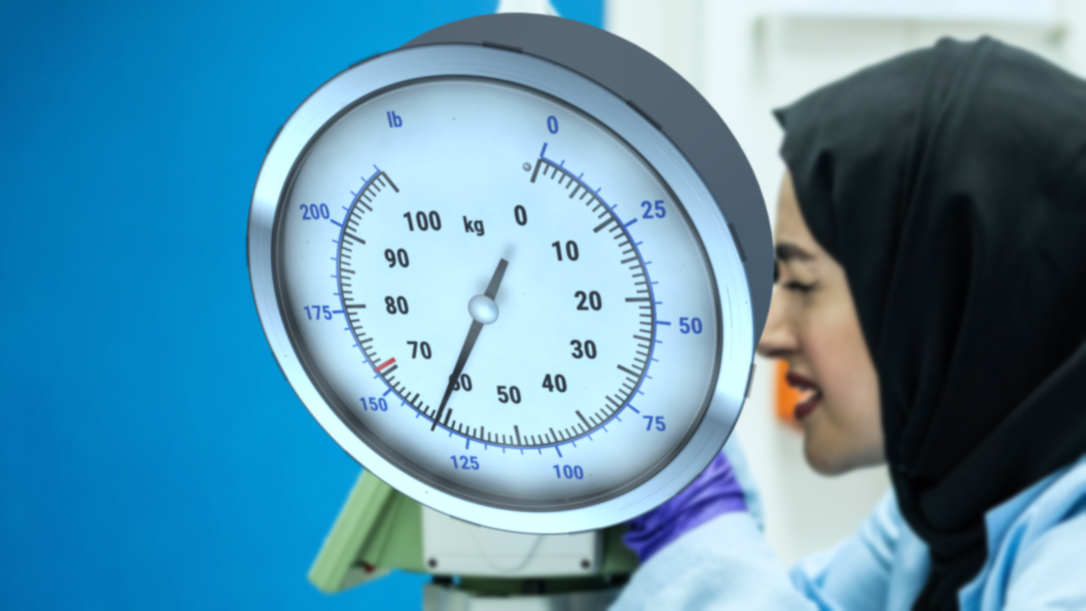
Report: 61 kg
